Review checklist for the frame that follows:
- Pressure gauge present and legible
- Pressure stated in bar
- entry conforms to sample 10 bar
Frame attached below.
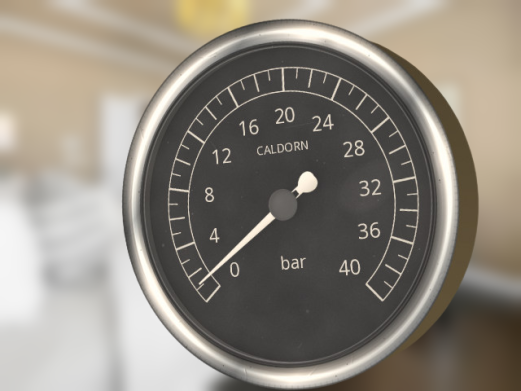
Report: 1 bar
